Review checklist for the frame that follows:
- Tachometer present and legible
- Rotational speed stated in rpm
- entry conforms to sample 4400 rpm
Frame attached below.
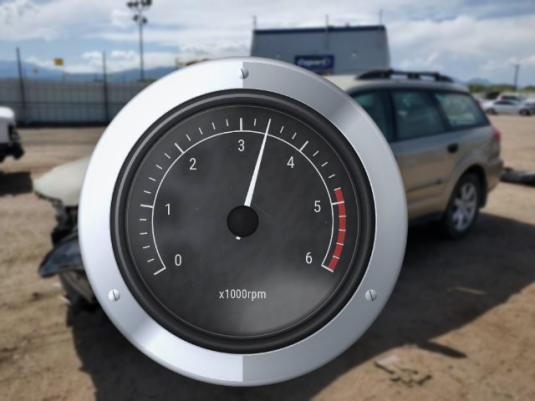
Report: 3400 rpm
